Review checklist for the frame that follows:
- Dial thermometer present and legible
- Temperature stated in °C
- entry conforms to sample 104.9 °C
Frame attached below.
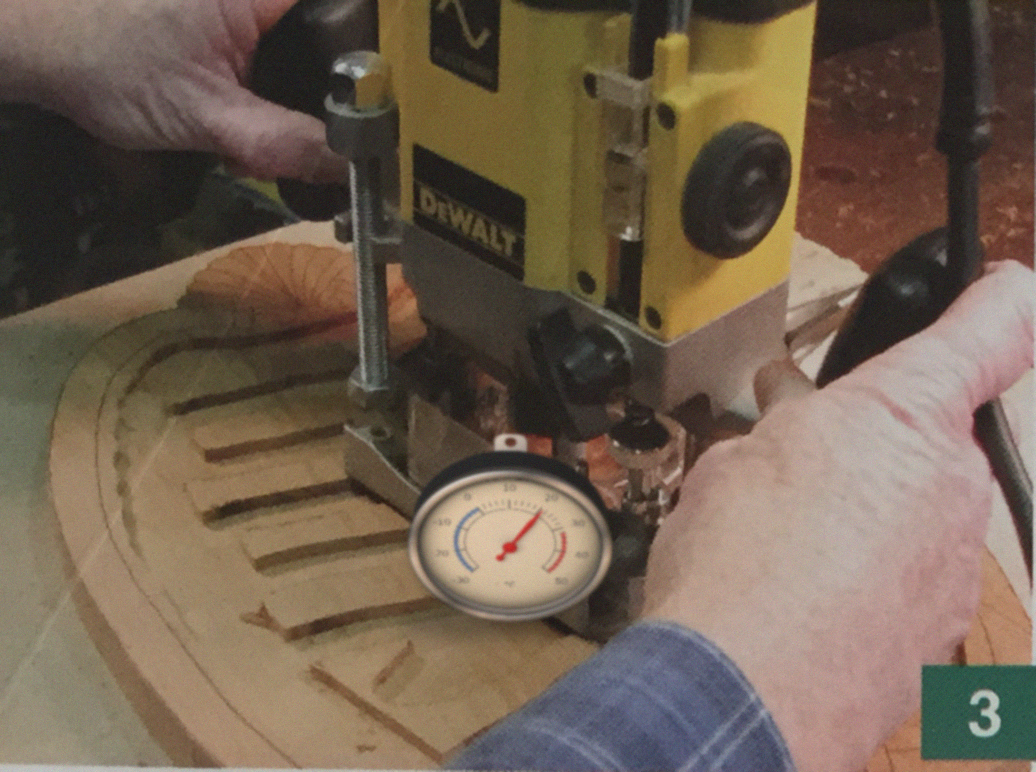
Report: 20 °C
